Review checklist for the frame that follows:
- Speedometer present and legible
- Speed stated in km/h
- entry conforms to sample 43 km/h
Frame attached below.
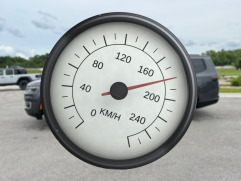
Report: 180 km/h
